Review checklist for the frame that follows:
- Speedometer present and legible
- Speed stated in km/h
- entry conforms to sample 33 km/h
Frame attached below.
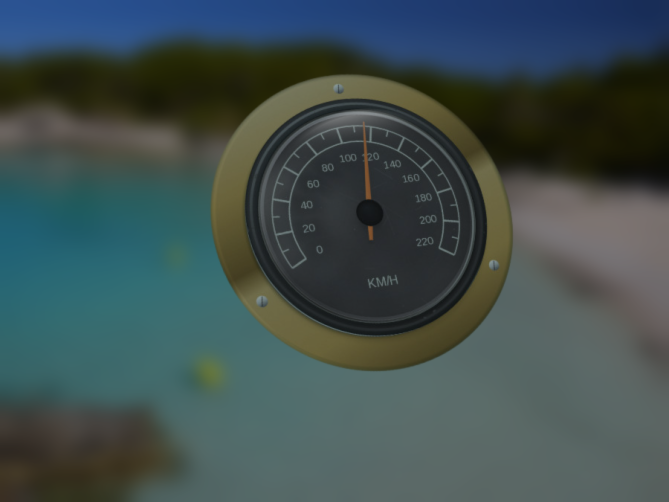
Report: 115 km/h
